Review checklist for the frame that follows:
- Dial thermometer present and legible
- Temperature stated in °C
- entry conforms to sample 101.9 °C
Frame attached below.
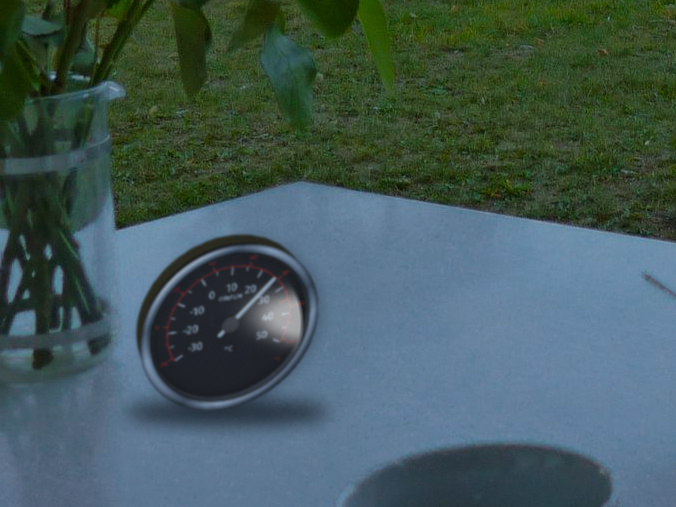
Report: 25 °C
